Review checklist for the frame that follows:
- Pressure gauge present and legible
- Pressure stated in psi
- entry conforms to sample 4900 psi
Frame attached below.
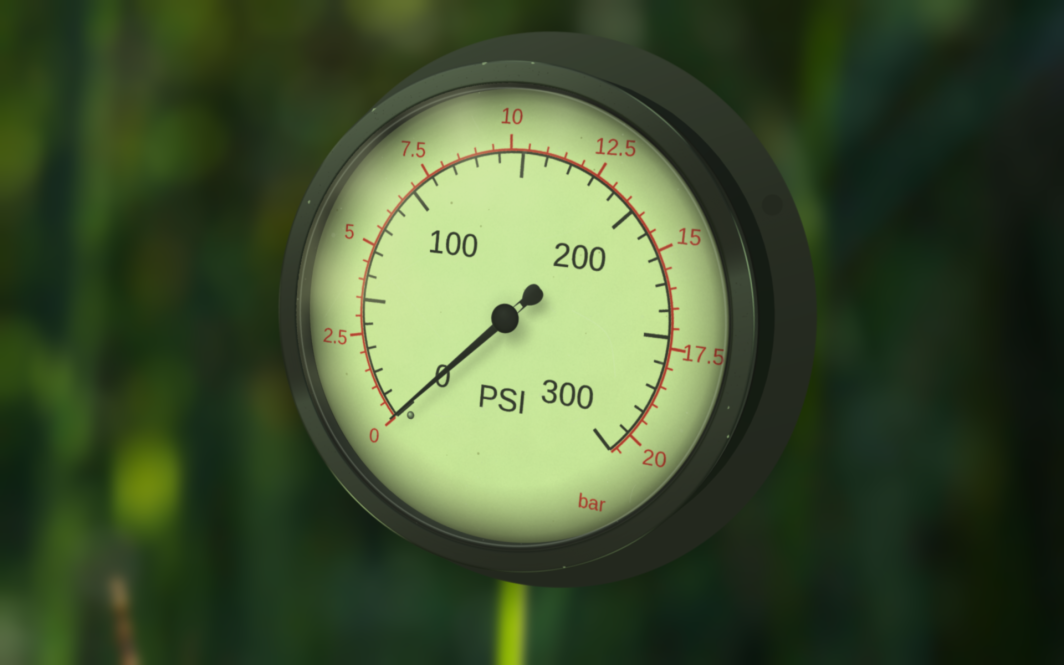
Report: 0 psi
